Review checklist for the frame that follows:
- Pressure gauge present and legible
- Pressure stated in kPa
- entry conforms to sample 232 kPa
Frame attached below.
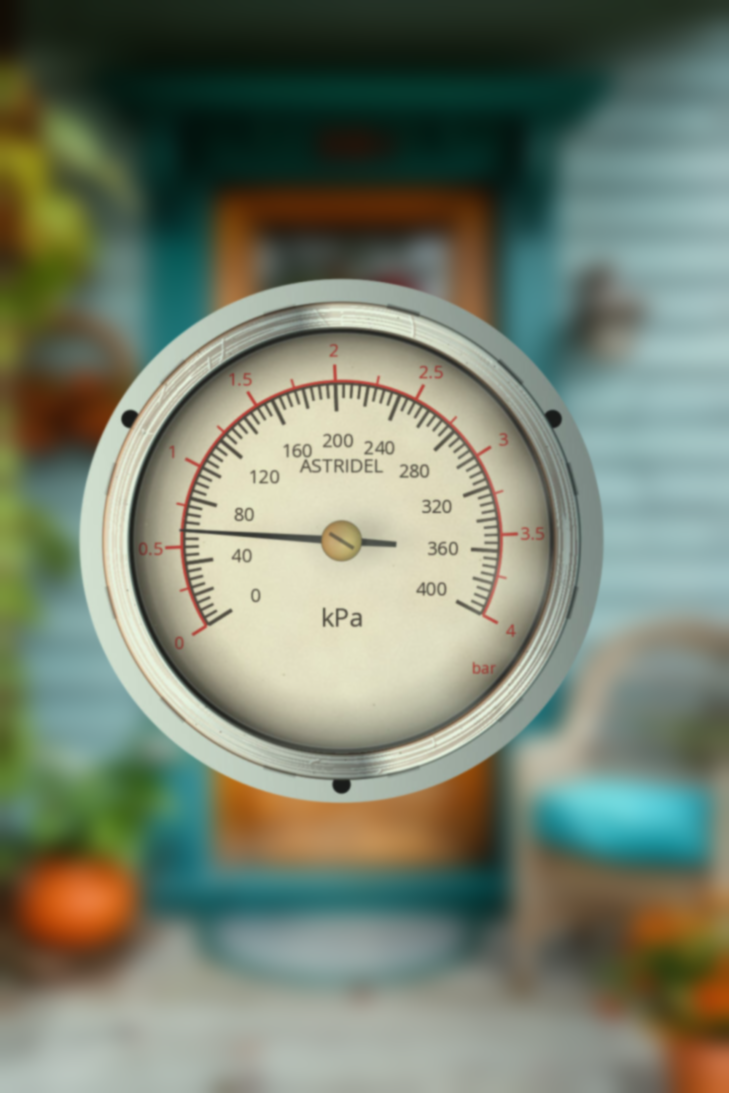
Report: 60 kPa
